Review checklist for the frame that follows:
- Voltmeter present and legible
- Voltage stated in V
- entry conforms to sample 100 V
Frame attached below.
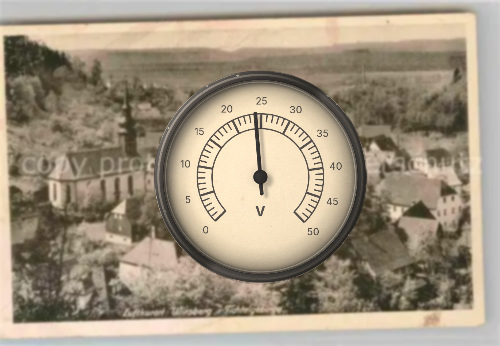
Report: 24 V
